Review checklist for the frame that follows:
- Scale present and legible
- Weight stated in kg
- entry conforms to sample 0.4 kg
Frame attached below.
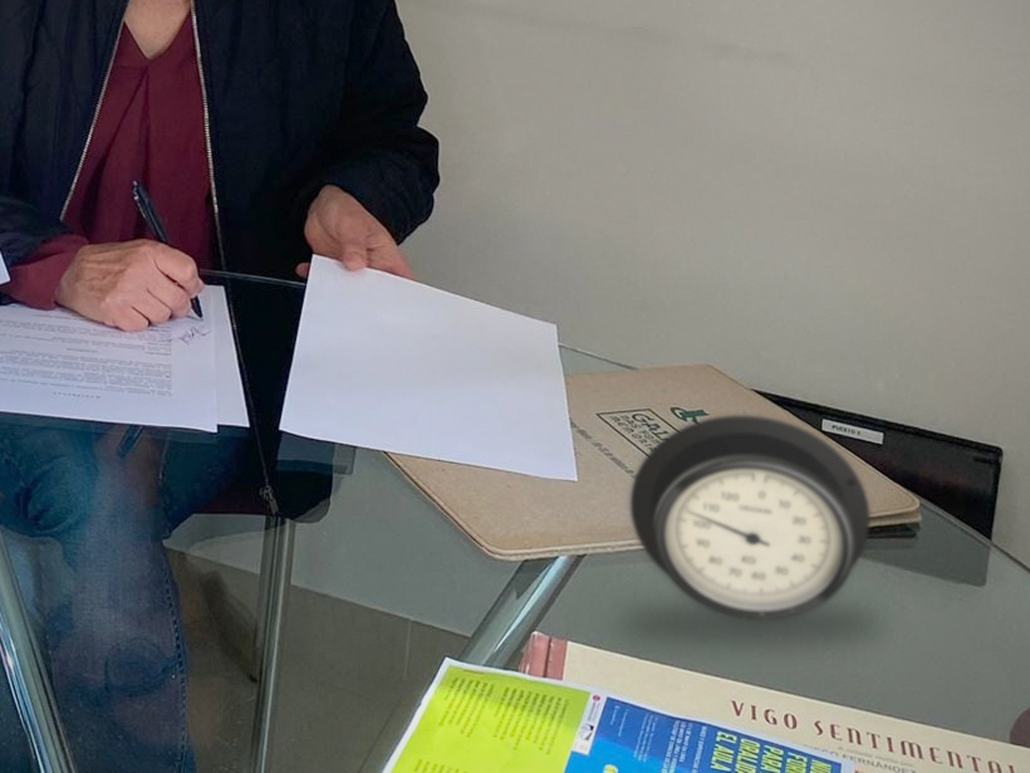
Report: 105 kg
